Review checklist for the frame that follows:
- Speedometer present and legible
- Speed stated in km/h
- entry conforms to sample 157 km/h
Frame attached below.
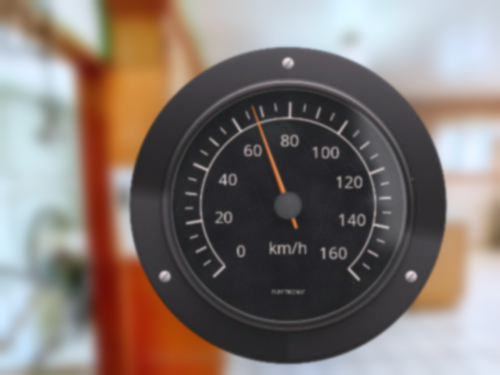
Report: 67.5 km/h
